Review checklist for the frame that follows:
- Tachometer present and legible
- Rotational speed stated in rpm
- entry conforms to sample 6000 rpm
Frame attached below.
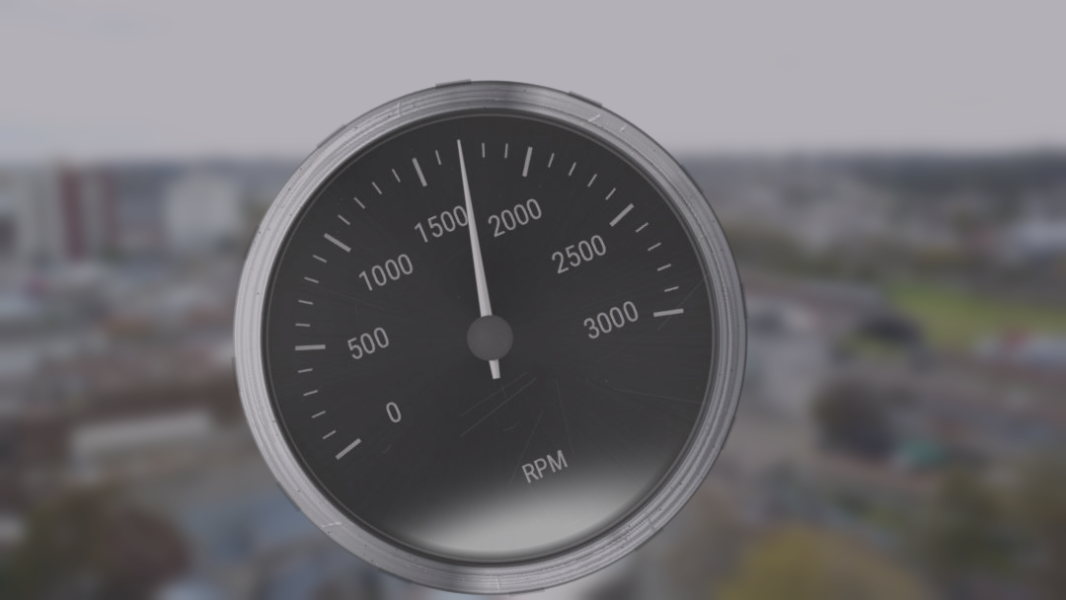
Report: 1700 rpm
